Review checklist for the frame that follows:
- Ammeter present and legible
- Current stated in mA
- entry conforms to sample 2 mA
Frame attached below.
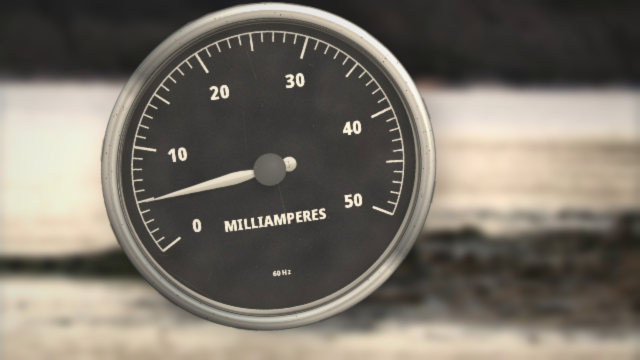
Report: 5 mA
